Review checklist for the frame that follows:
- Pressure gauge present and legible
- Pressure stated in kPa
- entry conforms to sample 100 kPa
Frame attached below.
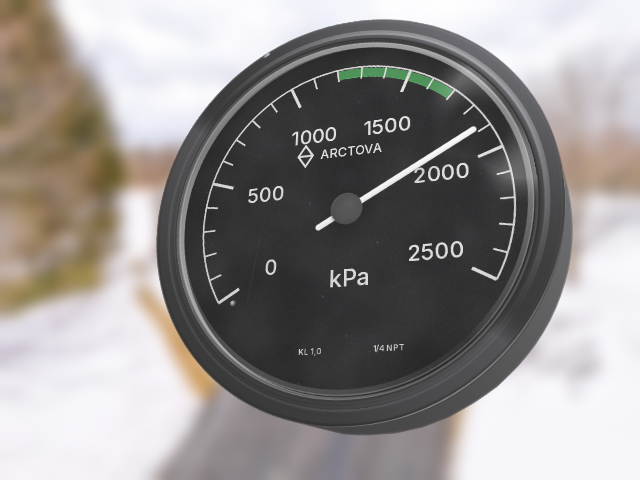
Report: 1900 kPa
